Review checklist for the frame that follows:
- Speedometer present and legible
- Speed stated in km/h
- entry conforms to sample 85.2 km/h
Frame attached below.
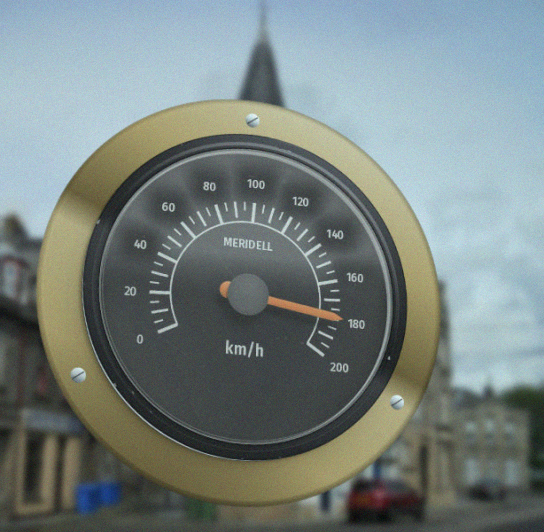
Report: 180 km/h
